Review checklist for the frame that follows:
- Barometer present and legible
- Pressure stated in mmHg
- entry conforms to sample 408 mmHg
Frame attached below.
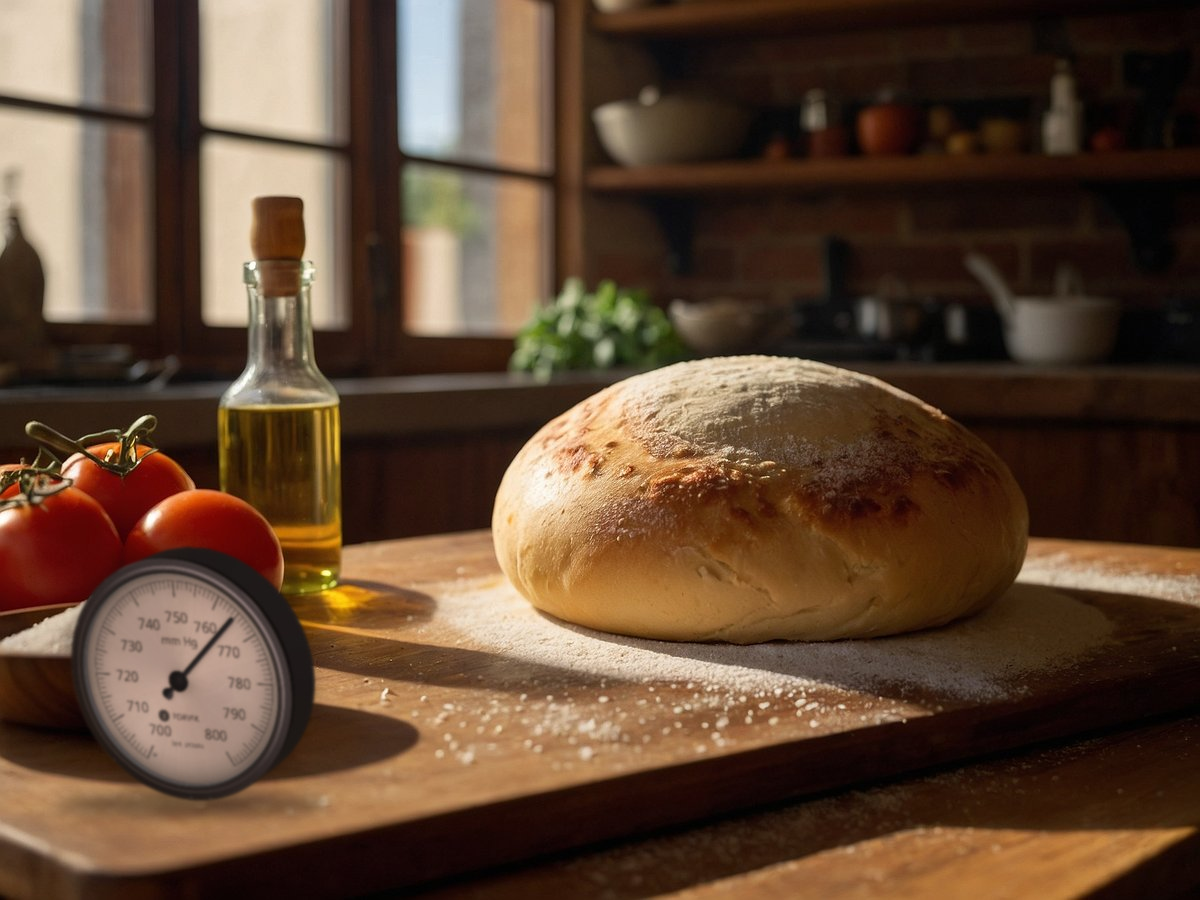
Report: 765 mmHg
